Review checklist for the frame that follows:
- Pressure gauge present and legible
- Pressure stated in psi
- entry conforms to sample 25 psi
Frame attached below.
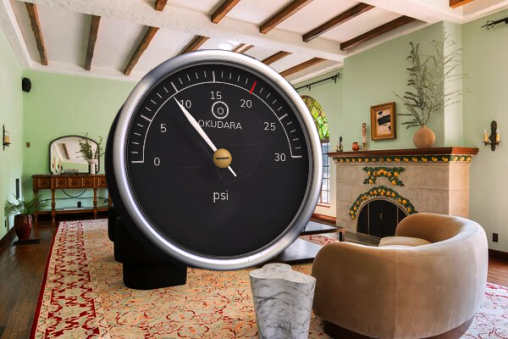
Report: 9 psi
